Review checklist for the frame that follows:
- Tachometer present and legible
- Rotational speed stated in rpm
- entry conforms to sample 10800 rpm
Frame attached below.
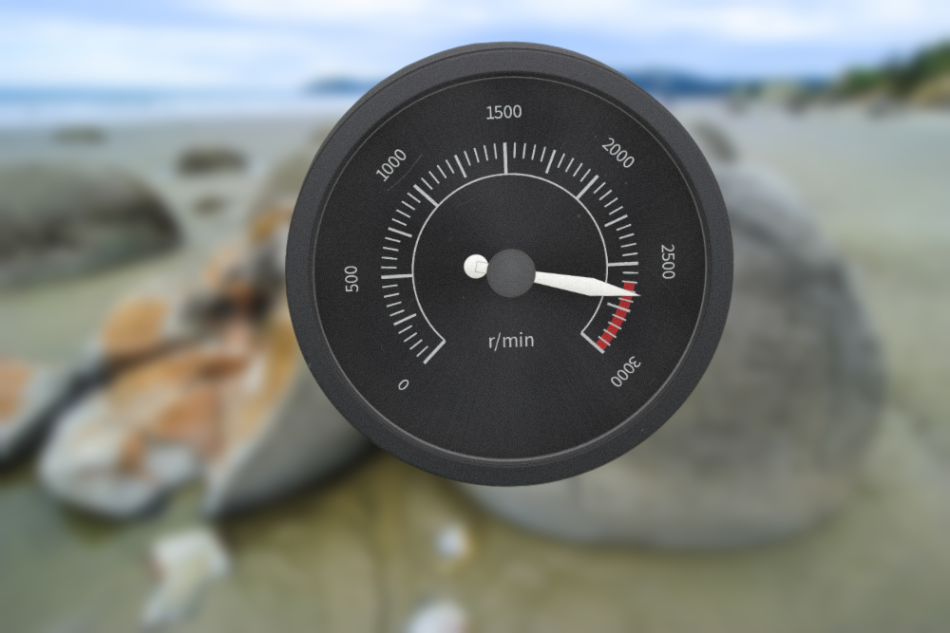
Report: 2650 rpm
